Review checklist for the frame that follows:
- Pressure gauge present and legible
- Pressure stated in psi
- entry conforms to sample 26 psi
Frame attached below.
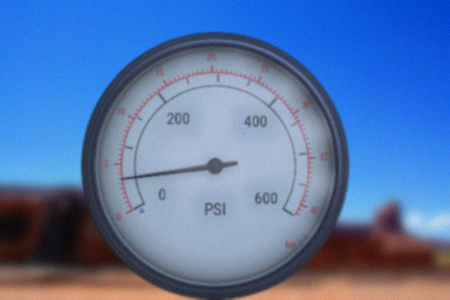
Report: 50 psi
